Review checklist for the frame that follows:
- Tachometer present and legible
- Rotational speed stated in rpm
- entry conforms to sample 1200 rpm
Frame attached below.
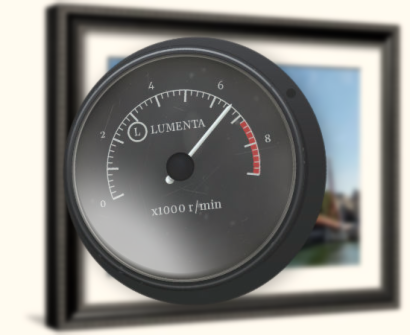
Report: 6600 rpm
